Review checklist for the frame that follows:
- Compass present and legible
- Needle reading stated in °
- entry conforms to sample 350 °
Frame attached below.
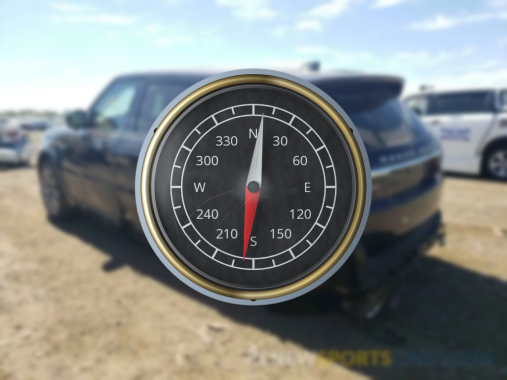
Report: 187.5 °
